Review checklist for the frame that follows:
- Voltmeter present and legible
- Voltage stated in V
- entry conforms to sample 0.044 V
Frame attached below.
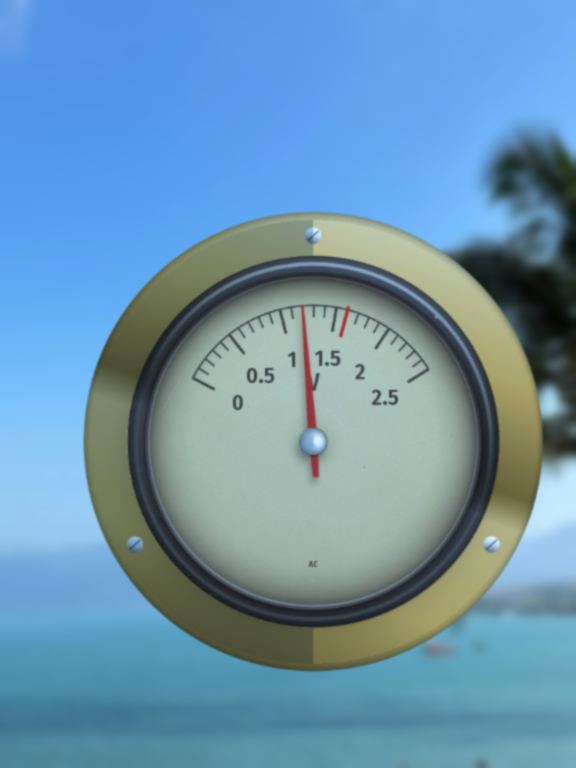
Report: 1.2 V
